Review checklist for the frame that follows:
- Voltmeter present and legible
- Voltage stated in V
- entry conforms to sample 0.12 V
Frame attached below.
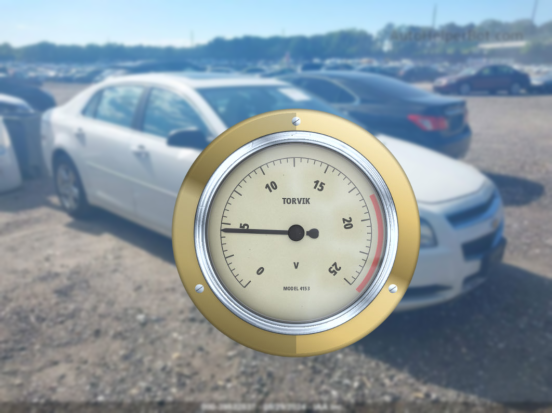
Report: 4.5 V
